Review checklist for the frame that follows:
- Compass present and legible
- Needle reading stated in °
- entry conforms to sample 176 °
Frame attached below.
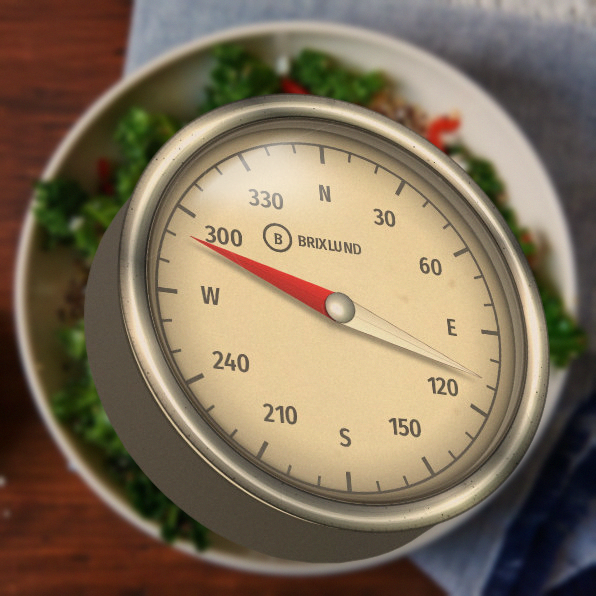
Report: 290 °
